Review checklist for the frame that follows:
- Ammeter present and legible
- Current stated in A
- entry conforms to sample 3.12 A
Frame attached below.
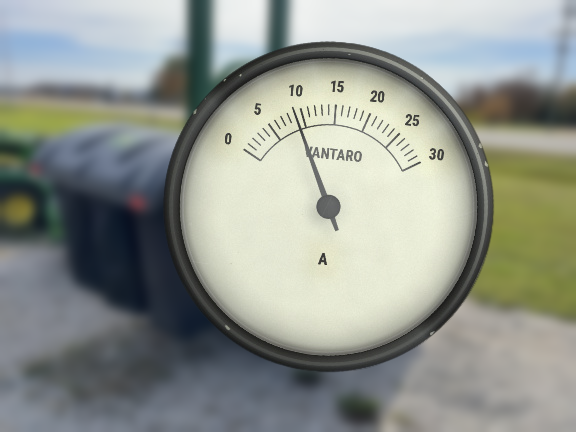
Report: 9 A
